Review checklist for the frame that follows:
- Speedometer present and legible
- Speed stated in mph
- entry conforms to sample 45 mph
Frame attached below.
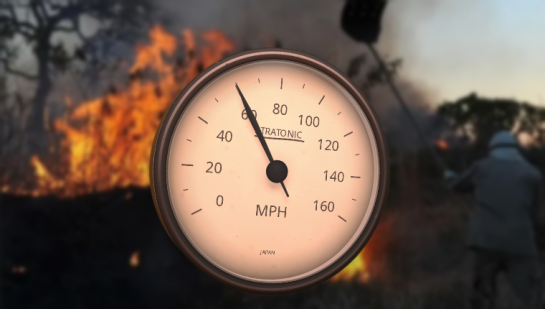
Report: 60 mph
